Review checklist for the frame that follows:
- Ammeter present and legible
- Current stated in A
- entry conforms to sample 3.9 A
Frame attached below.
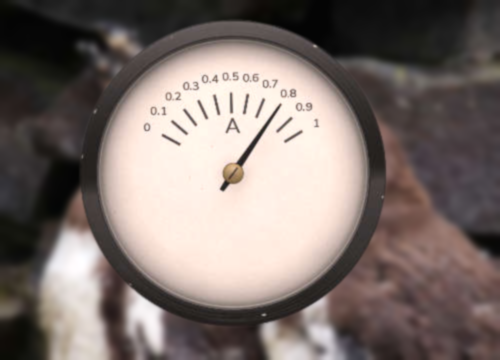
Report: 0.8 A
